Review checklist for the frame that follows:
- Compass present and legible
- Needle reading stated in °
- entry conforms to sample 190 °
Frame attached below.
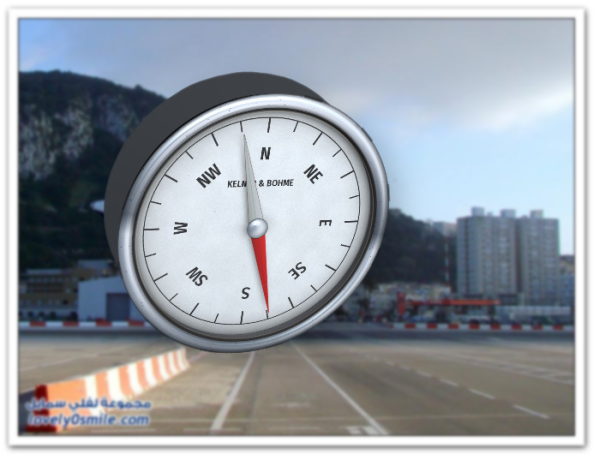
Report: 165 °
